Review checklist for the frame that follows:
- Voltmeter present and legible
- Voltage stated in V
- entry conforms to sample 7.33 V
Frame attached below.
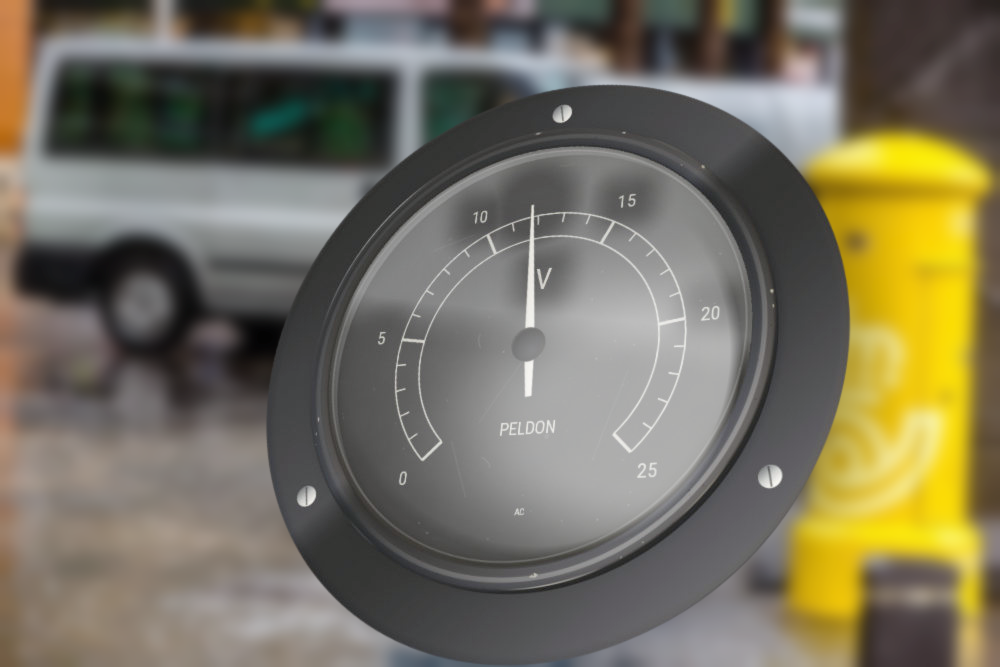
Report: 12 V
